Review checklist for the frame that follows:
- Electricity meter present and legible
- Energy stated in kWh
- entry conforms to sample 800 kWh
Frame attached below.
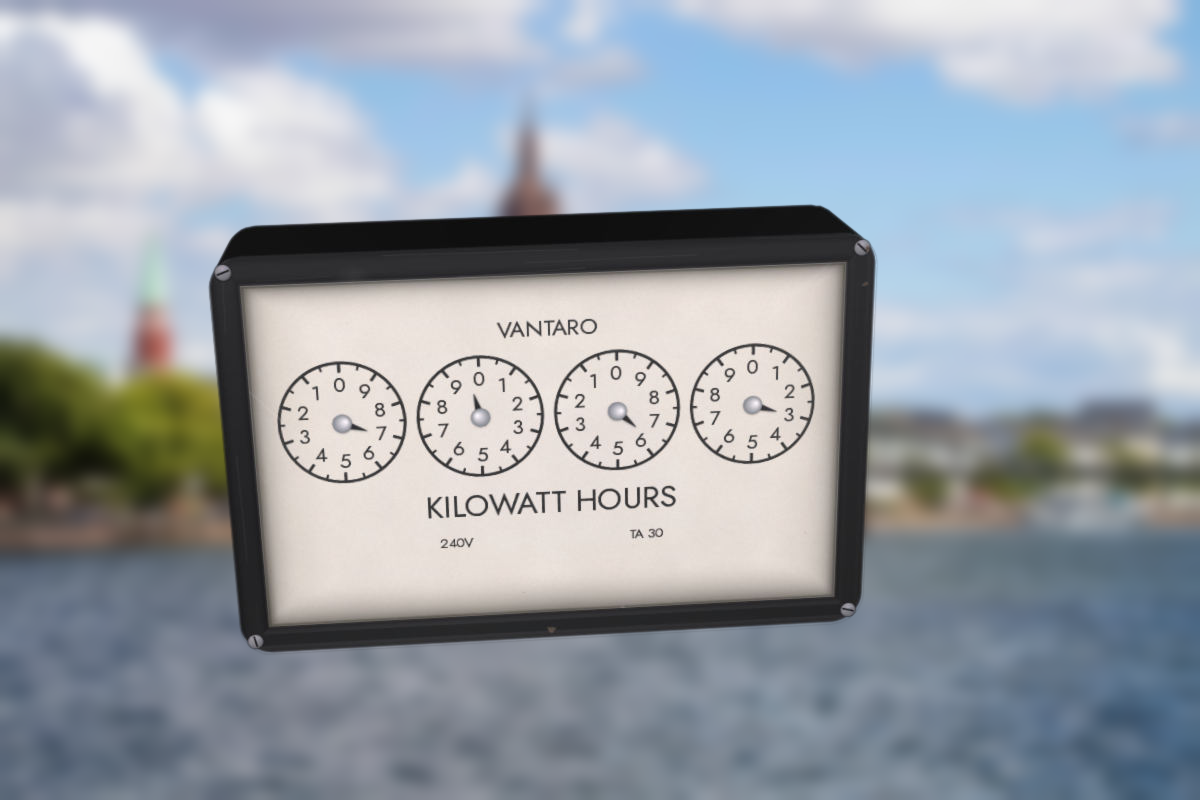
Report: 6963 kWh
